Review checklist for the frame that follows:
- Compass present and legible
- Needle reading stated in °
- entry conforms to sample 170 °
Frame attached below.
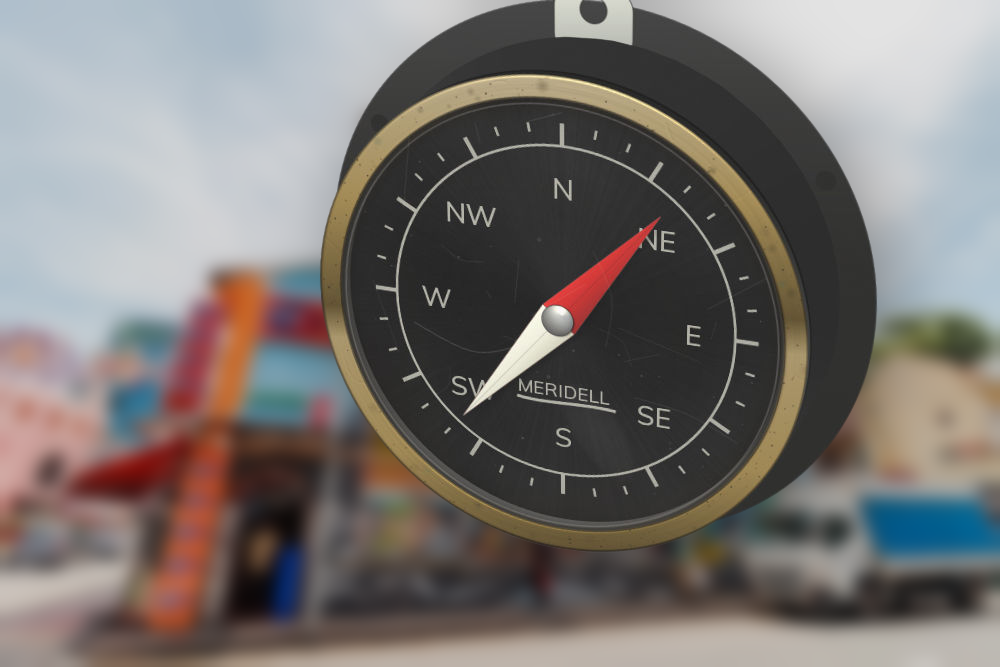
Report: 40 °
